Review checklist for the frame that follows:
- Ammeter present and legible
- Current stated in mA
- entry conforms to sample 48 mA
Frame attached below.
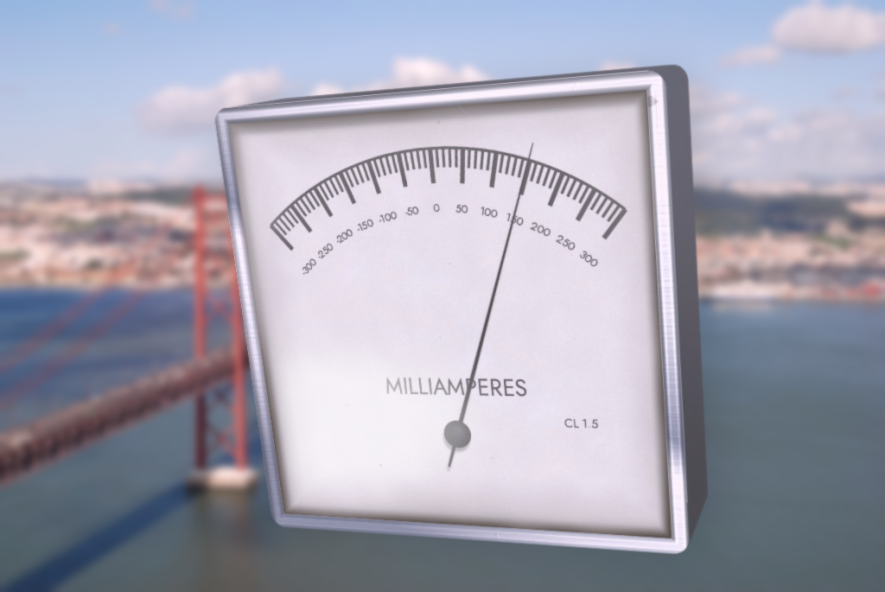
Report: 150 mA
